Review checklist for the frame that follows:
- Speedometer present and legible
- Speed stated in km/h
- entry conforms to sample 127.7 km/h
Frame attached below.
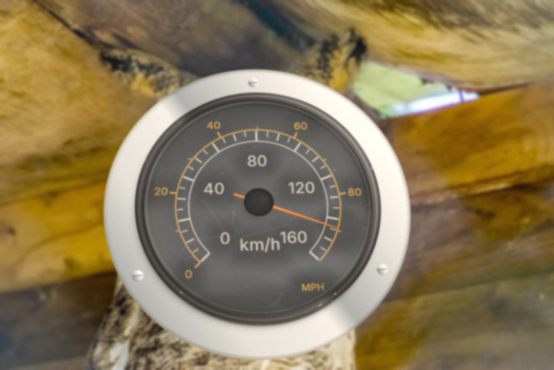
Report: 145 km/h
